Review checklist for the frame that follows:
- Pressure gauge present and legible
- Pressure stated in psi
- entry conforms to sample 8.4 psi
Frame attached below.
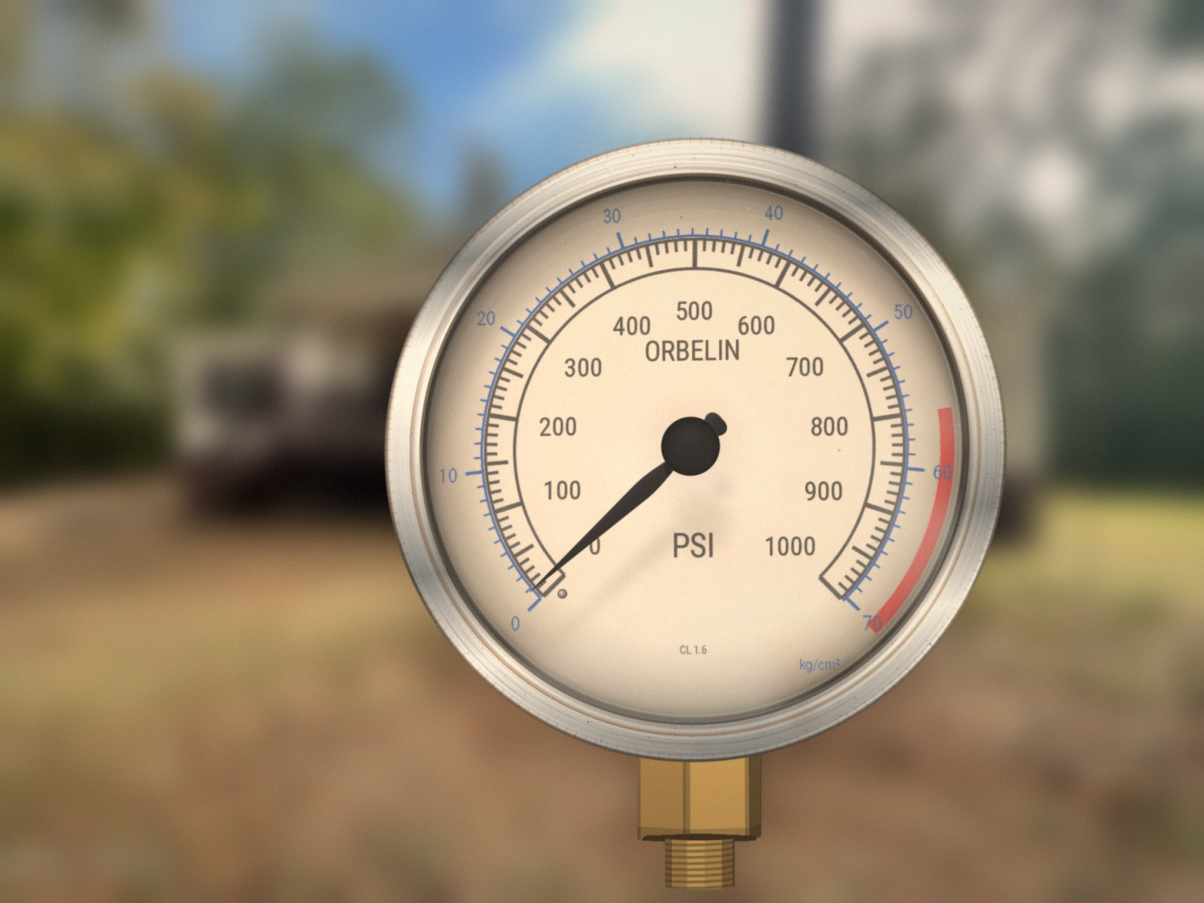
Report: 10 psi
